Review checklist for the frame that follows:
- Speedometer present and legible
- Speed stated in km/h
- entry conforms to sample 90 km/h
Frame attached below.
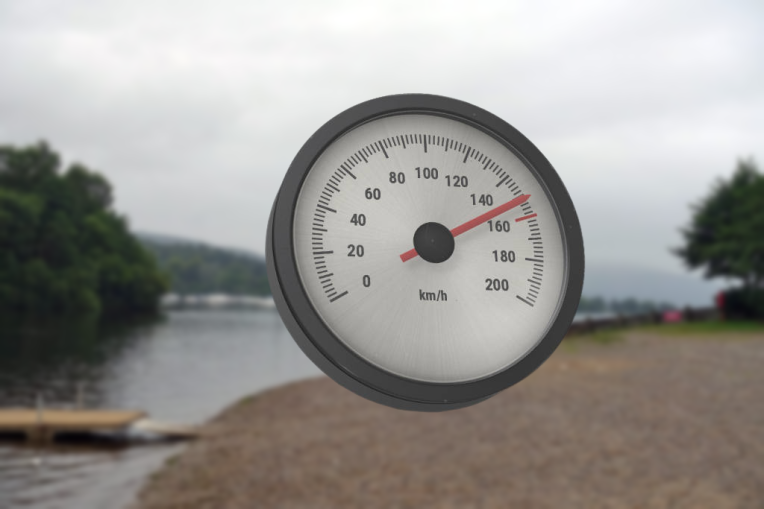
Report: 152 km/h
